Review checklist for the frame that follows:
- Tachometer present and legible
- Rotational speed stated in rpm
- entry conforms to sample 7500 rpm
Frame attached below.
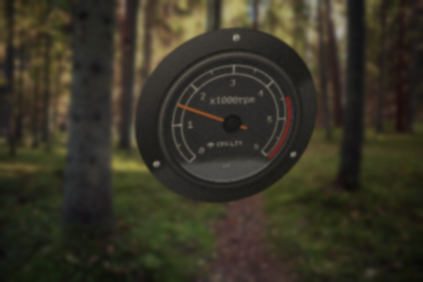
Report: 1500 rpm
